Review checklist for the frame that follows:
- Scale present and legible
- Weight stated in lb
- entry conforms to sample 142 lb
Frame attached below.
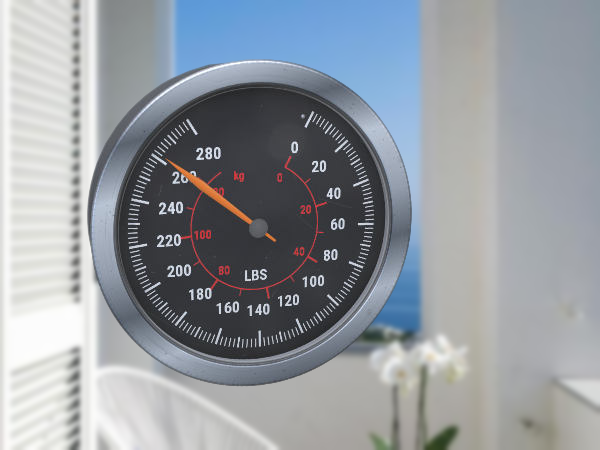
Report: 262 lb
